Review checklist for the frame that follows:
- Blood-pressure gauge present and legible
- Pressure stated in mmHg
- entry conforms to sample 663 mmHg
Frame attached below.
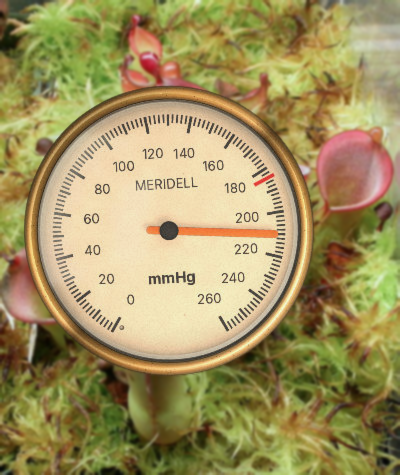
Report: 210 mmHg
